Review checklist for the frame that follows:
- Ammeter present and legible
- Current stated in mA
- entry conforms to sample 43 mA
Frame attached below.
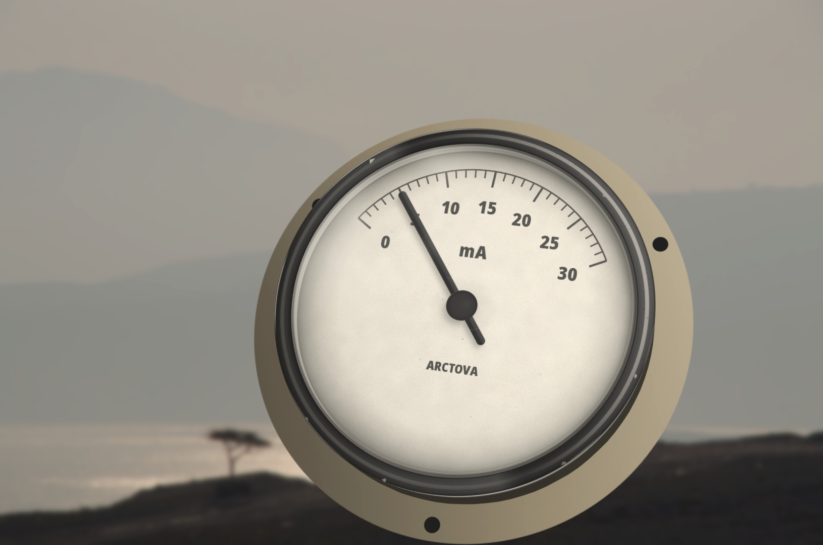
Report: 5 mA
